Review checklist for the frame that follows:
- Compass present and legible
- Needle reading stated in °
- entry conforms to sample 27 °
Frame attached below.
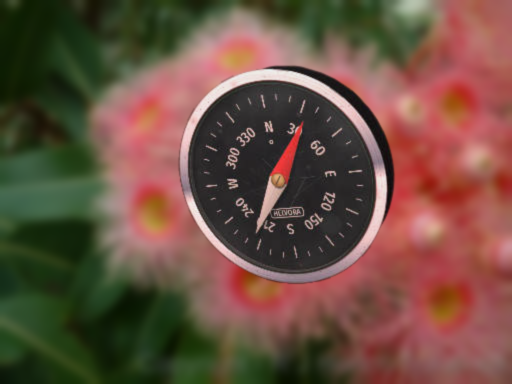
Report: 35 °
